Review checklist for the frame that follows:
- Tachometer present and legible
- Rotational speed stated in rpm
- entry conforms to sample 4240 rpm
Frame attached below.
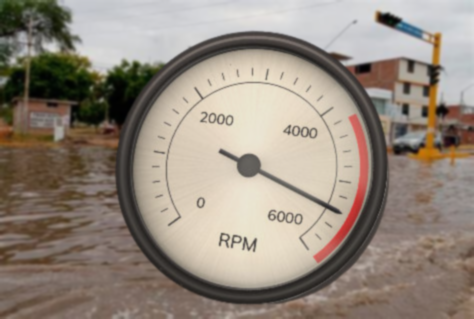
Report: 5400 rpm
